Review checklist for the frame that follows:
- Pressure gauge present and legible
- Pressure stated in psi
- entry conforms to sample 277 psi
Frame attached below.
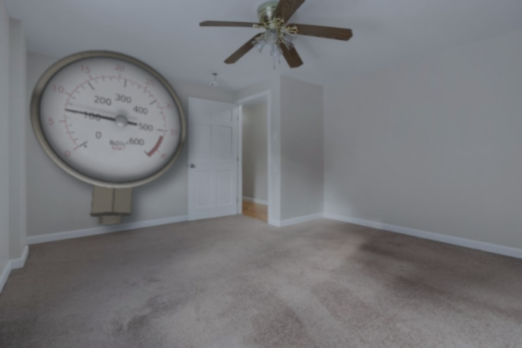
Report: 100 psi
